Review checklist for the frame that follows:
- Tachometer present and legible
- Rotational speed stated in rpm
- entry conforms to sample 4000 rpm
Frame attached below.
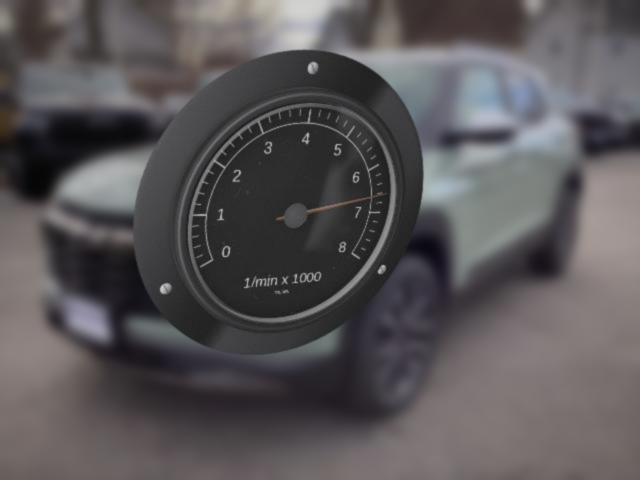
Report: 6600 rpm
